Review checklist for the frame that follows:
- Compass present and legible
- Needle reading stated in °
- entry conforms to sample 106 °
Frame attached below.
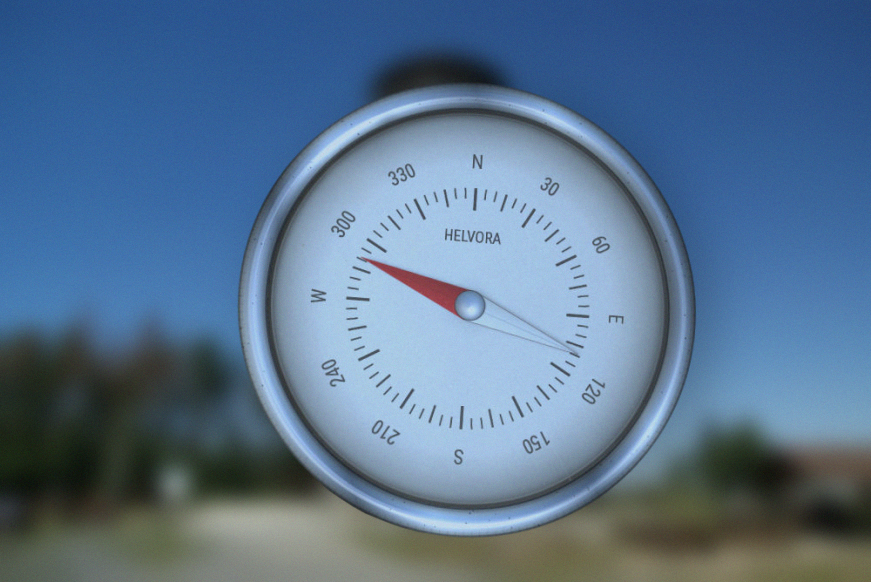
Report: 290 °
